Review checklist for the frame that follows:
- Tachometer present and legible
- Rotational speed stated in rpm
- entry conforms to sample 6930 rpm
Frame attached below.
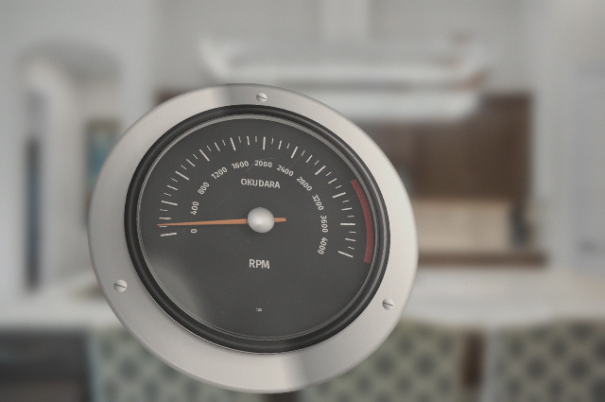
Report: 100 rpm
